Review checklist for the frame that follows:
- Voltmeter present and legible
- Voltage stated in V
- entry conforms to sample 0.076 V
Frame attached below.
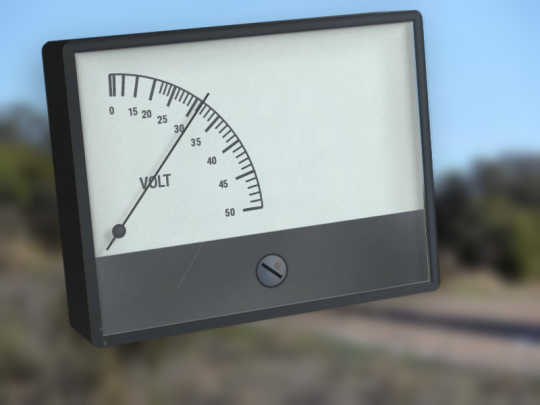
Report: 31 V
